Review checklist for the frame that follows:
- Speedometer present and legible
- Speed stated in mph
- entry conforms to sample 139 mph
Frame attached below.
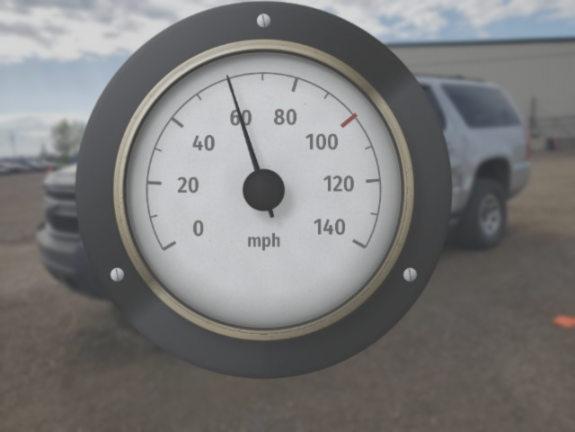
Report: 60 mph
